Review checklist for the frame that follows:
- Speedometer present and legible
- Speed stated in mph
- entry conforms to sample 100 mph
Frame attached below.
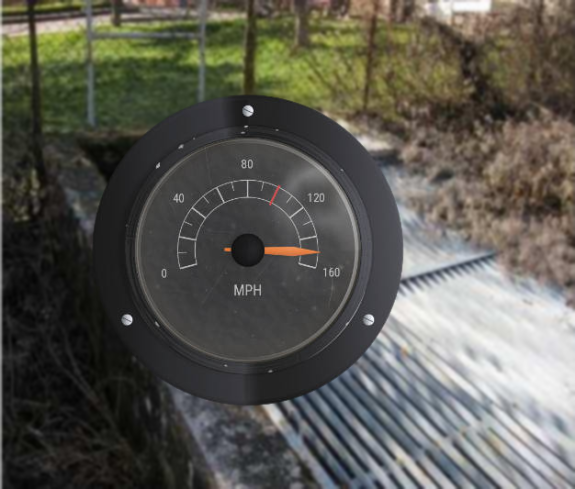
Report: 150 mph
